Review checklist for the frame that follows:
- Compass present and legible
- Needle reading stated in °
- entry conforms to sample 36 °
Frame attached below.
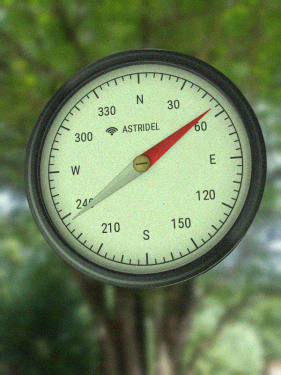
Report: 55 °
